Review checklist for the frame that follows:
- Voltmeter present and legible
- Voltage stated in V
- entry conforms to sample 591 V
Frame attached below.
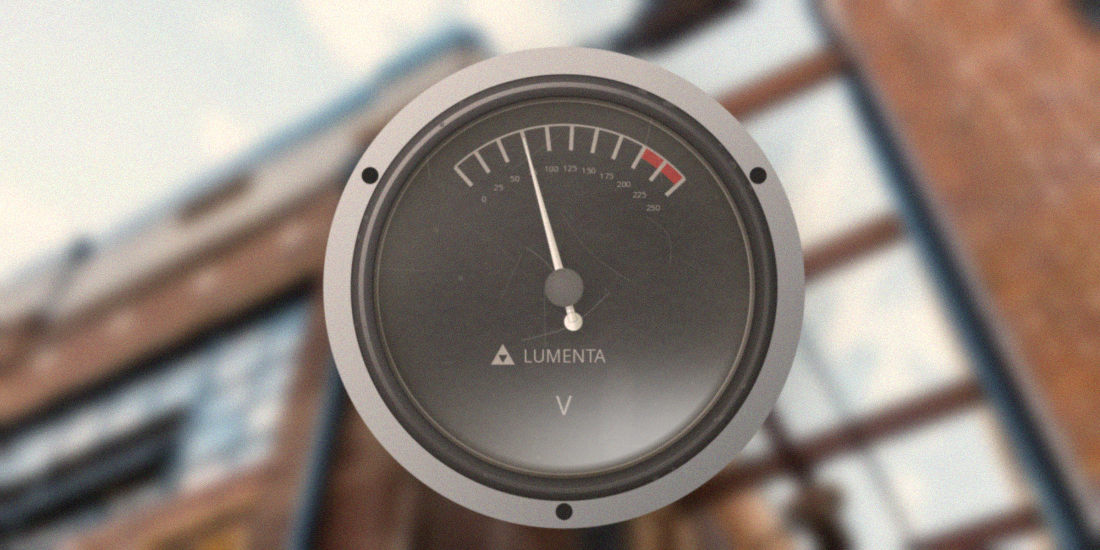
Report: 75 V
